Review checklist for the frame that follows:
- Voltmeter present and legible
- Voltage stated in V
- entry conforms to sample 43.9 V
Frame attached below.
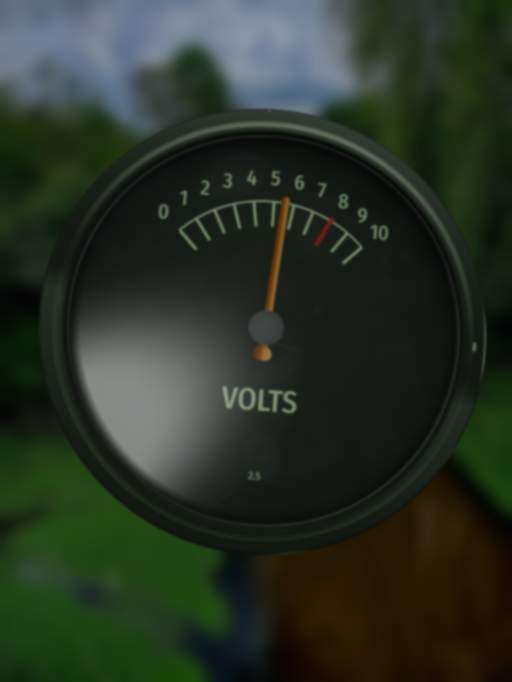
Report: 5.5 V
